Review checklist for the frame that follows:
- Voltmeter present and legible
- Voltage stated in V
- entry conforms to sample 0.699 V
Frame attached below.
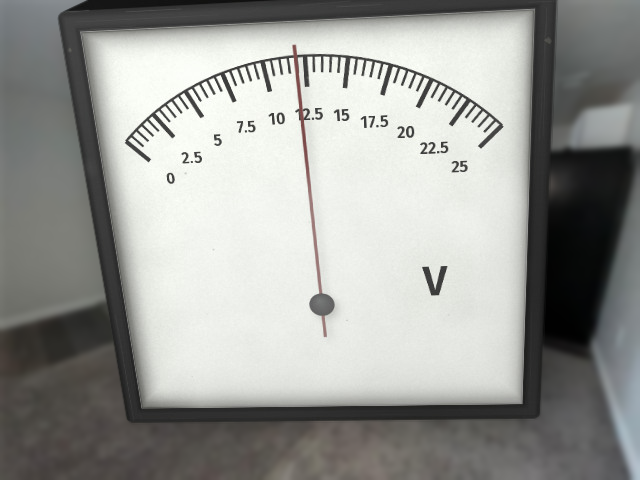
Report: 12 V
